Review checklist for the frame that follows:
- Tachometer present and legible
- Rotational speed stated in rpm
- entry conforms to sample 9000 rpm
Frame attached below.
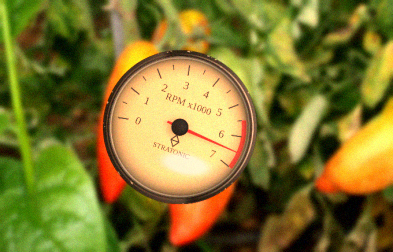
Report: 6500 rpm
